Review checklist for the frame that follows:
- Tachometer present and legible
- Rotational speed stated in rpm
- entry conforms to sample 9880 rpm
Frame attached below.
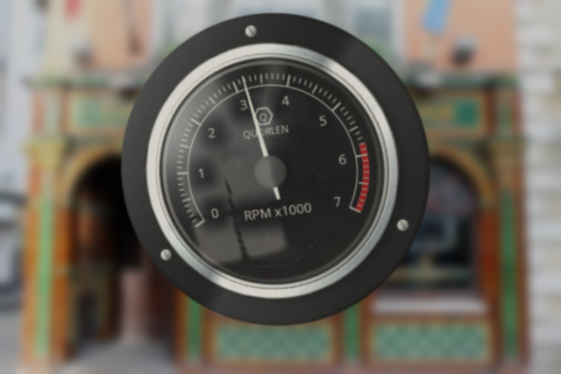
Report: 3200 rpm
